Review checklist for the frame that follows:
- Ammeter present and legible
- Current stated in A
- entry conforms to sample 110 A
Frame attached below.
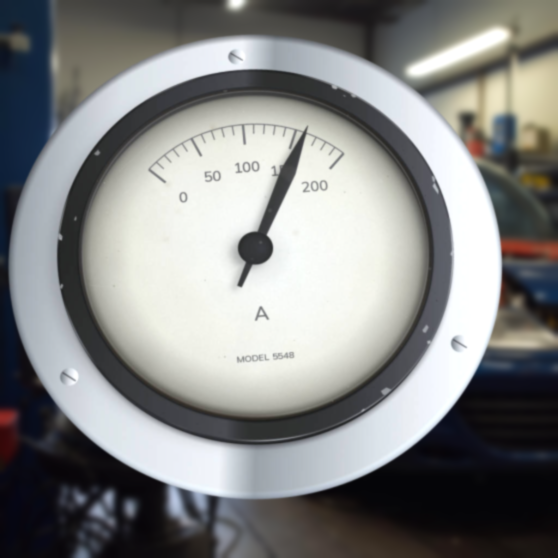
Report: 160 A
